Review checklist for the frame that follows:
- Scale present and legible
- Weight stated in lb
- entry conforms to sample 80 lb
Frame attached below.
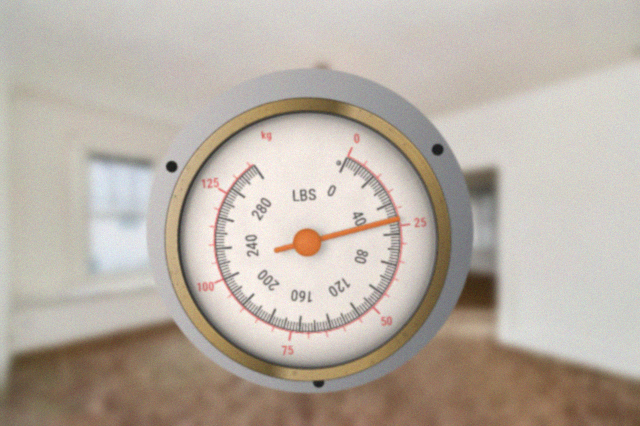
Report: 50 lb
